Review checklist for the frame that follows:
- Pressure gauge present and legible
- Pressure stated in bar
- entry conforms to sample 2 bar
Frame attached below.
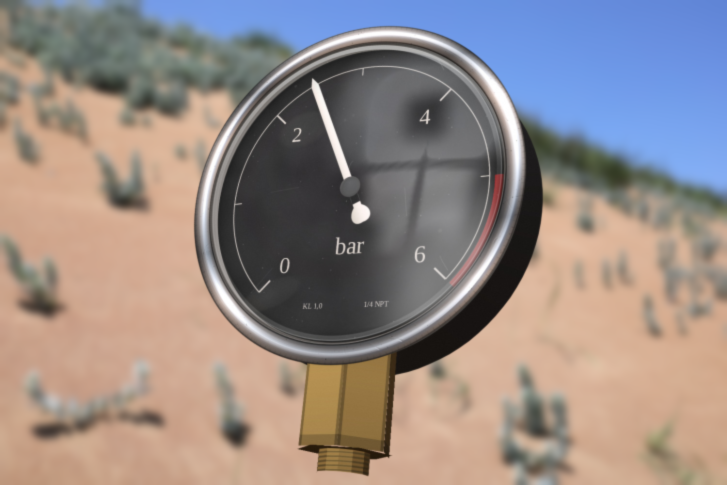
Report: 2.5 bar
